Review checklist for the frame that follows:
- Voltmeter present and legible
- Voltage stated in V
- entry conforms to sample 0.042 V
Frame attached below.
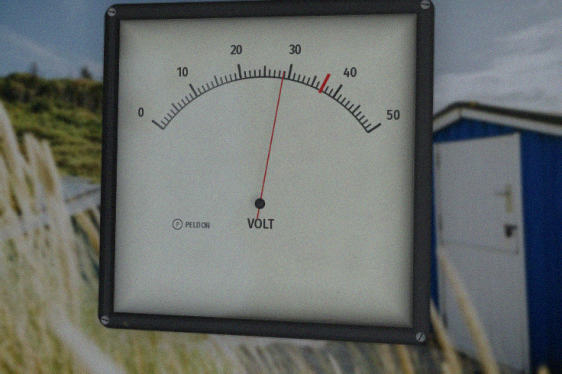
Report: 29 V
